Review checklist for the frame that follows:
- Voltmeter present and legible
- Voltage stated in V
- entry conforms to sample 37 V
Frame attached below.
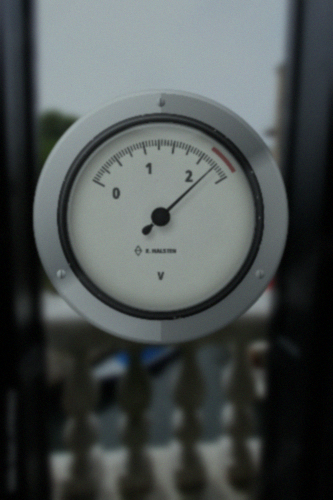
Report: 2.25 V
